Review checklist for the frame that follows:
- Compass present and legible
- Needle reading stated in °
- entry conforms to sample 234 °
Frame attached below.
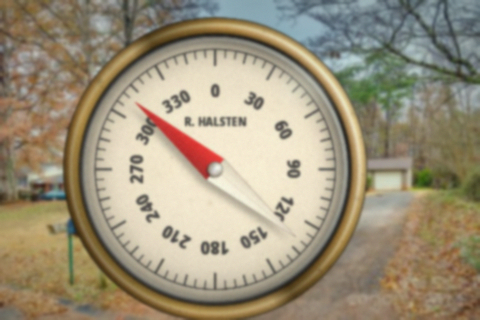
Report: 310 °
